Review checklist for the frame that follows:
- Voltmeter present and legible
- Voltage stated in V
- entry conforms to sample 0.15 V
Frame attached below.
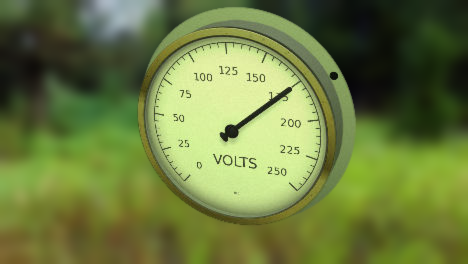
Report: 175 V
